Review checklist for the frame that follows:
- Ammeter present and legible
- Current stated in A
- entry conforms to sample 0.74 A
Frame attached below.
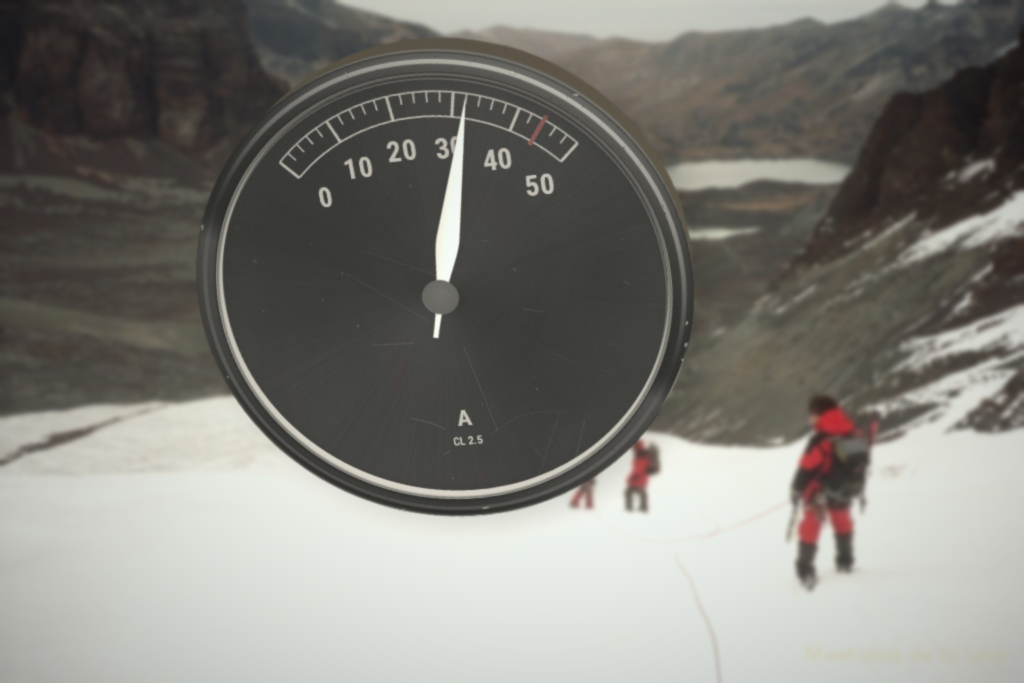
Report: 32 A
